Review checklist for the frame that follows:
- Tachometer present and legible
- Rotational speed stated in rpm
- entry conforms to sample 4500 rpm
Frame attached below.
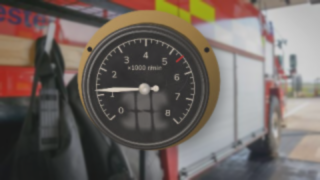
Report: 1200 rpm
